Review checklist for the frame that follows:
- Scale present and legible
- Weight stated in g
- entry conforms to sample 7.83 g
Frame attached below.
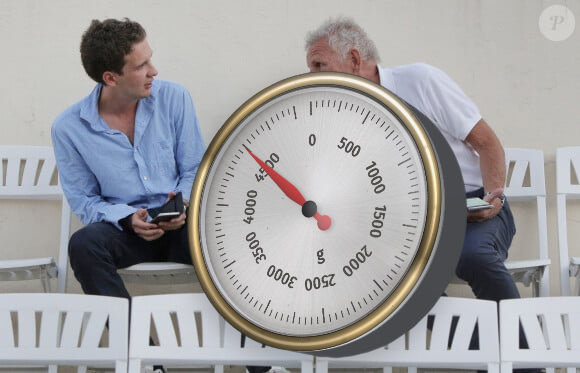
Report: 4500 g
